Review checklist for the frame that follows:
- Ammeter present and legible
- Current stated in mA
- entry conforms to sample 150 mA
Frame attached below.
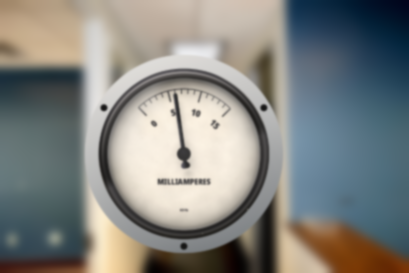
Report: 6 mA
